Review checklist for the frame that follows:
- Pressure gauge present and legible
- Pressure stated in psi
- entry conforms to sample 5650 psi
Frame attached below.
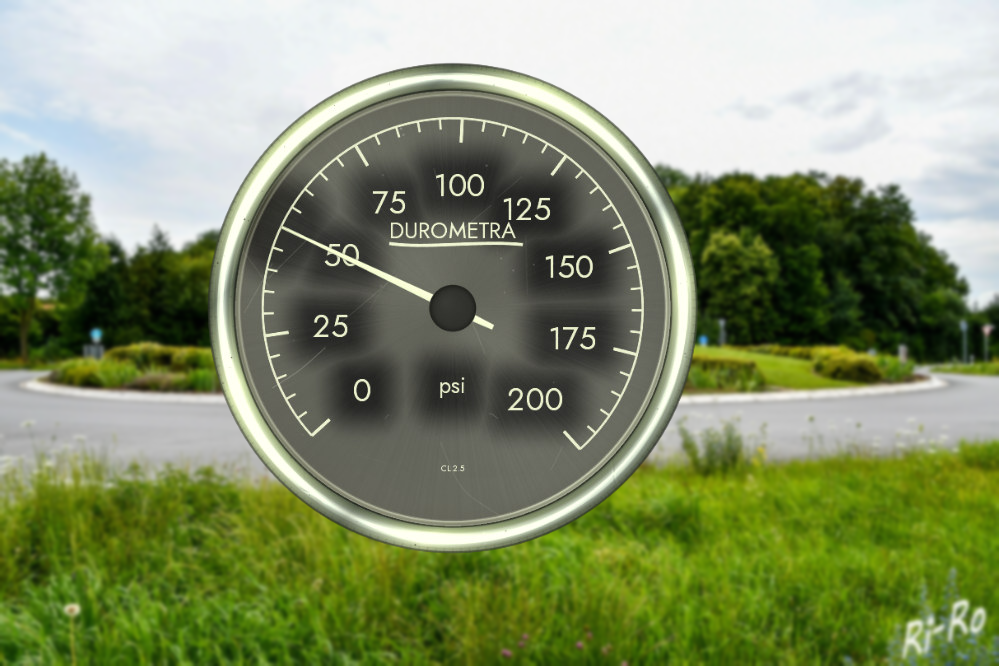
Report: 50 psi
